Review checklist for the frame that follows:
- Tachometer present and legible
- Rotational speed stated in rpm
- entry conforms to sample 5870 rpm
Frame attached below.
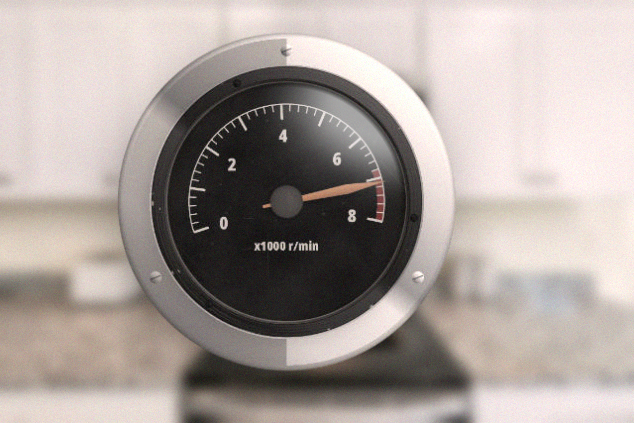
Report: 7100 rpm
